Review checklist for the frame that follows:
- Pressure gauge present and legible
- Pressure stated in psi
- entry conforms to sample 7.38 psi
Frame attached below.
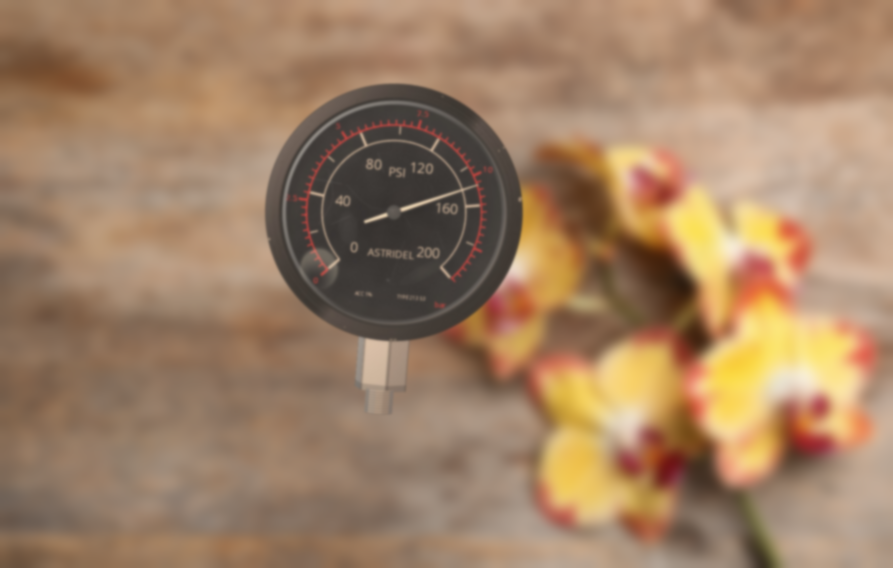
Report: 150 psi
